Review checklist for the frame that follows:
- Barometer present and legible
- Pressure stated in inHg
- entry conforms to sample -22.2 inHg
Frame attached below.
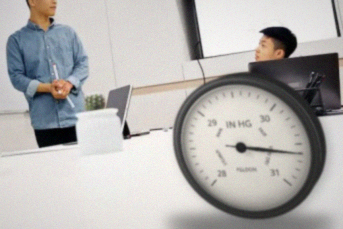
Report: 30.6 inHg
